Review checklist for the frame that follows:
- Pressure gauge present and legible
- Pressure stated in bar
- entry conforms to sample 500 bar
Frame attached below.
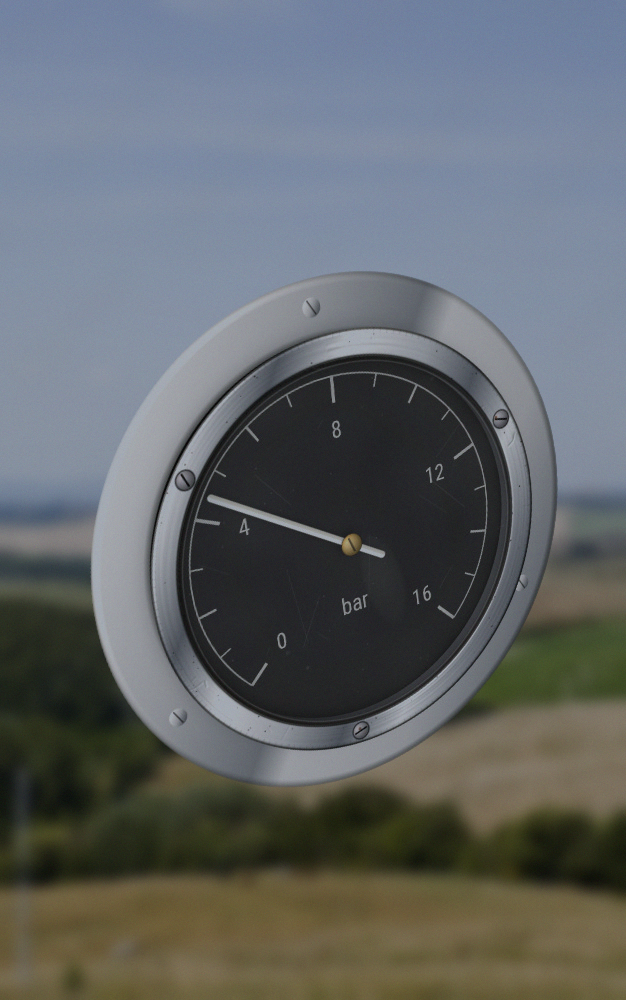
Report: 4.5 bar
